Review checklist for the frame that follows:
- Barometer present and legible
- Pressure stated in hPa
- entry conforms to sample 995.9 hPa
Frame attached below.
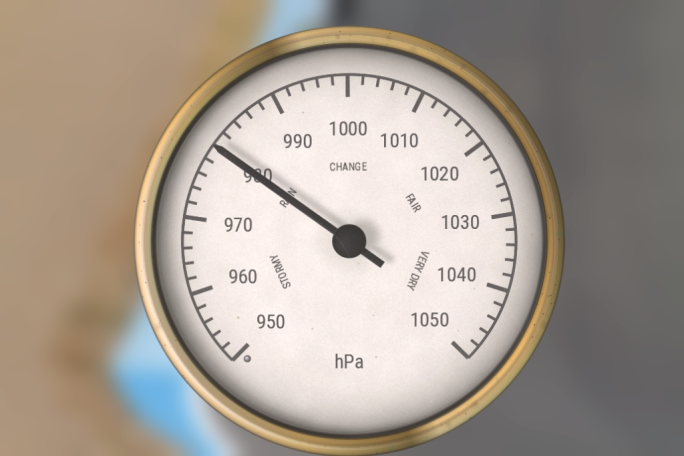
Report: 980 hPa
